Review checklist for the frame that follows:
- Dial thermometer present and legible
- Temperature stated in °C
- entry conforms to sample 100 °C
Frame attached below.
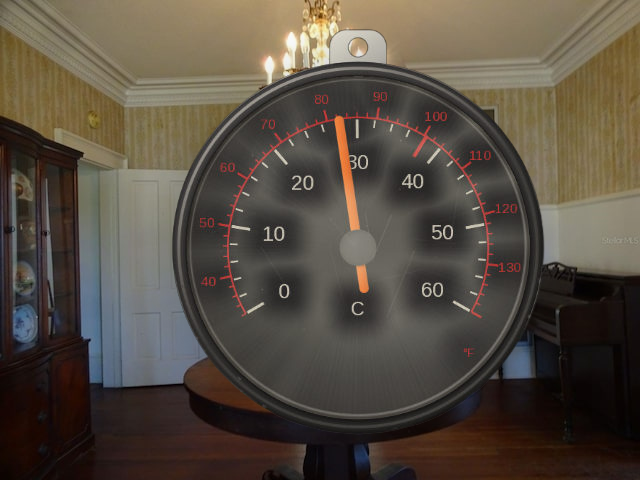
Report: 28 °C
